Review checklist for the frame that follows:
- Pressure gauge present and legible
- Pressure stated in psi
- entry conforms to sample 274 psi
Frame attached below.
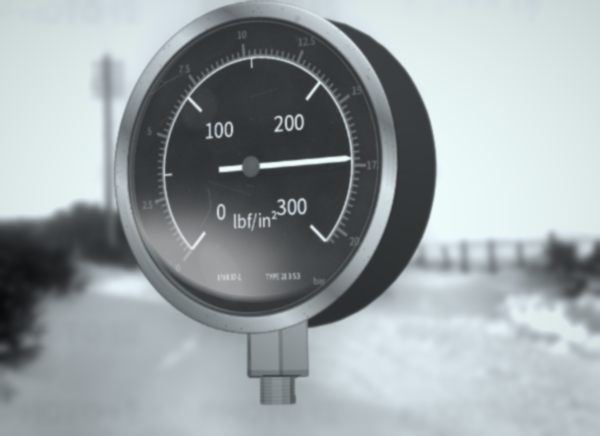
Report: 250 psi
